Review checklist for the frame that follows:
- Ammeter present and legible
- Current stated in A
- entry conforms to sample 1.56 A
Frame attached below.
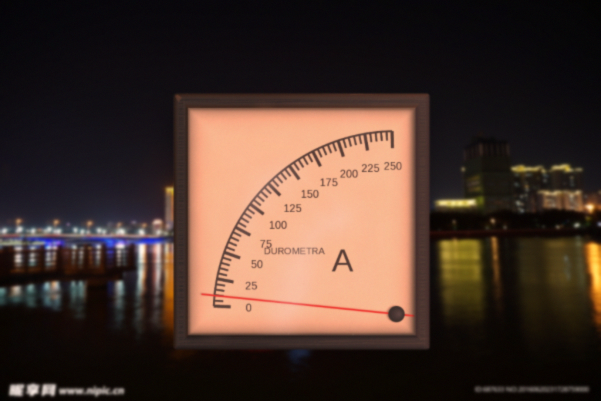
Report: 10 A
